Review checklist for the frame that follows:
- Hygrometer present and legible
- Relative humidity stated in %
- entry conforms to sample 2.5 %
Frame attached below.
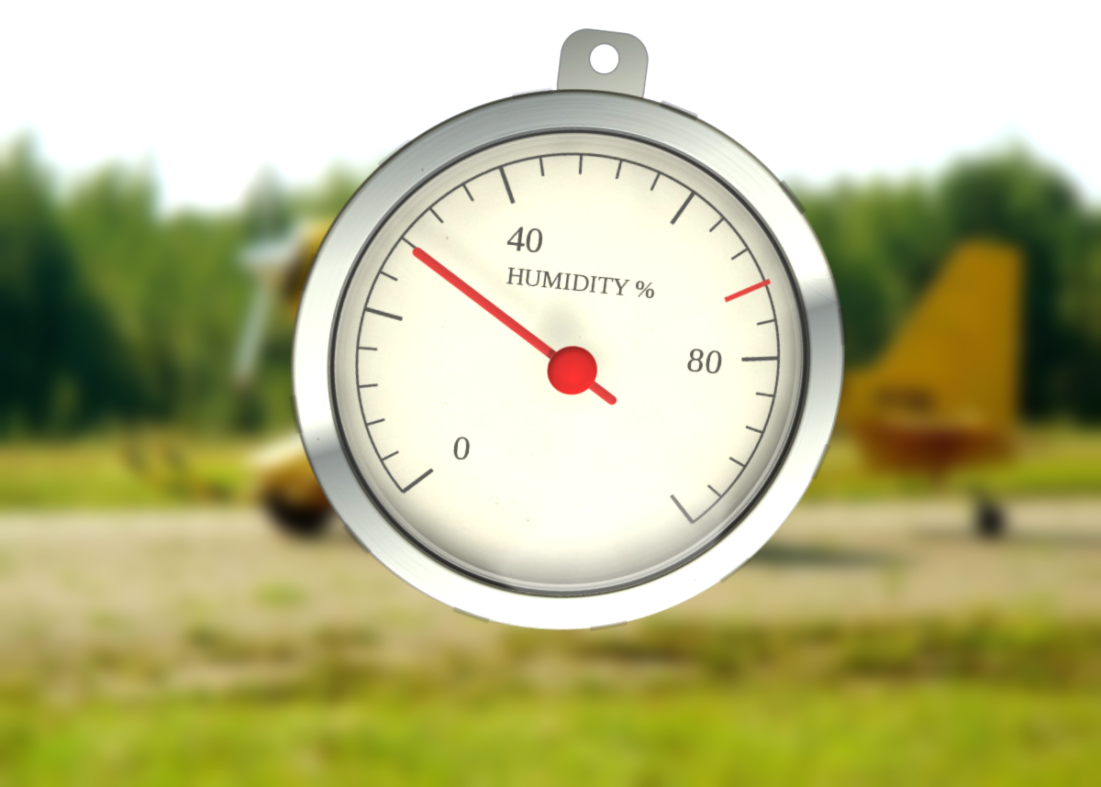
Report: 28 %
